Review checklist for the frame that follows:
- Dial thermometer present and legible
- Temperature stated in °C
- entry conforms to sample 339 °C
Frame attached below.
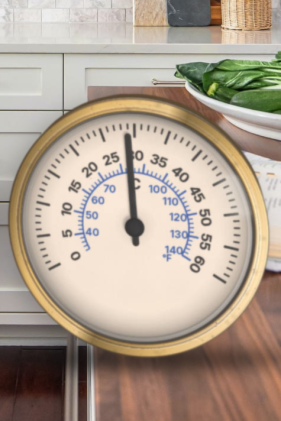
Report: 29 °C
